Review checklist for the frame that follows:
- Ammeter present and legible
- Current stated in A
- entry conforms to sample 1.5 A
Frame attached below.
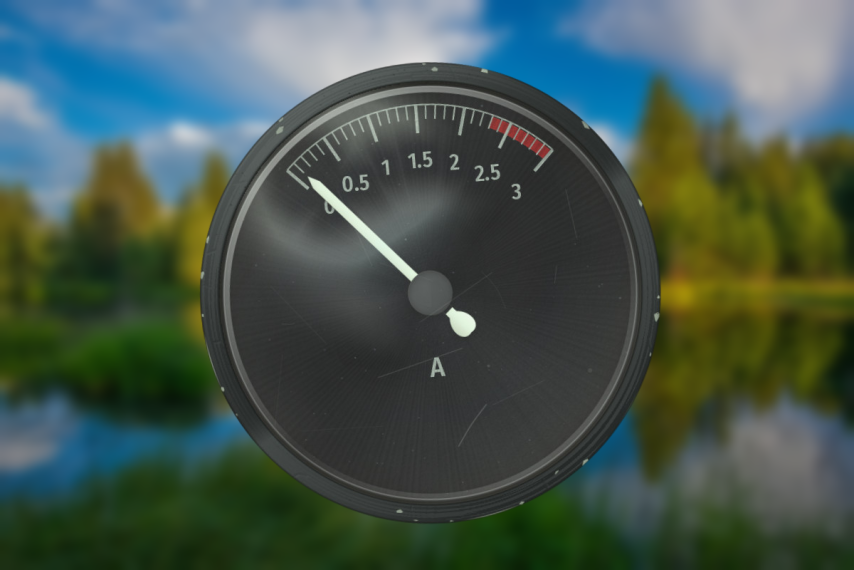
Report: 0.1 A
